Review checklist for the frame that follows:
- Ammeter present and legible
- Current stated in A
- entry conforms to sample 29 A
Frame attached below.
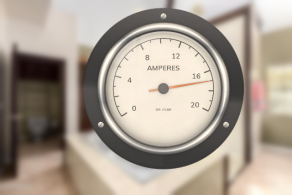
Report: 17 A
